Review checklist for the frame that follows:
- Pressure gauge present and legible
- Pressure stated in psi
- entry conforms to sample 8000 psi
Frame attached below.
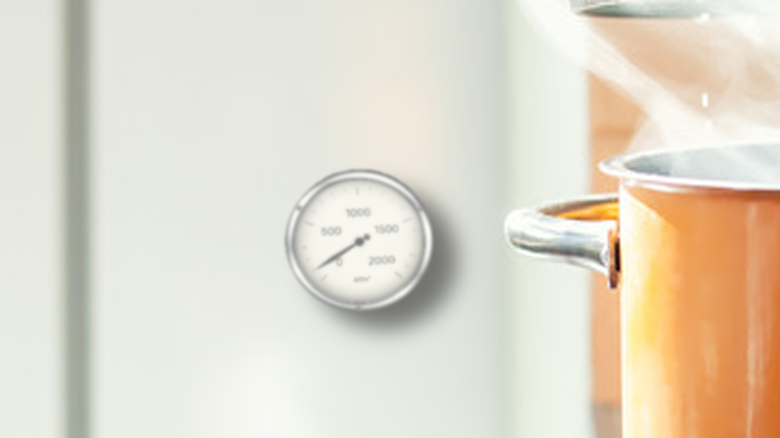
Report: 100 psi
